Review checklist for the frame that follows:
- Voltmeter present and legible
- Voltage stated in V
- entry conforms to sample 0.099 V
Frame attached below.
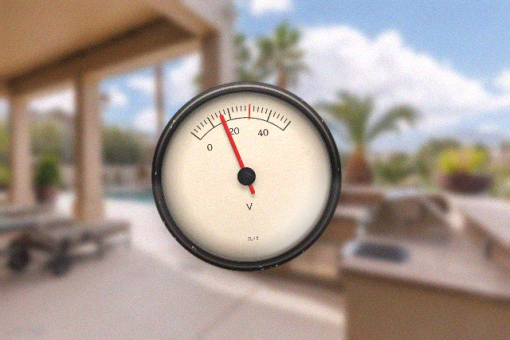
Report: 16 V
